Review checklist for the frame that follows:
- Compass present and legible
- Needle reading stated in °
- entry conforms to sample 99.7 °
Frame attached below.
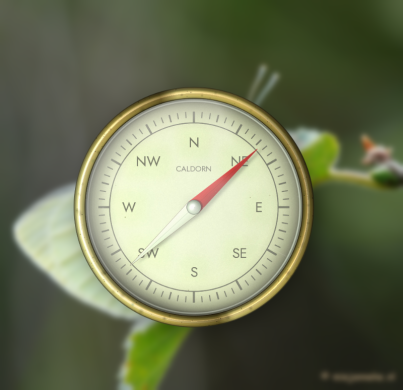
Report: 47.5 °
